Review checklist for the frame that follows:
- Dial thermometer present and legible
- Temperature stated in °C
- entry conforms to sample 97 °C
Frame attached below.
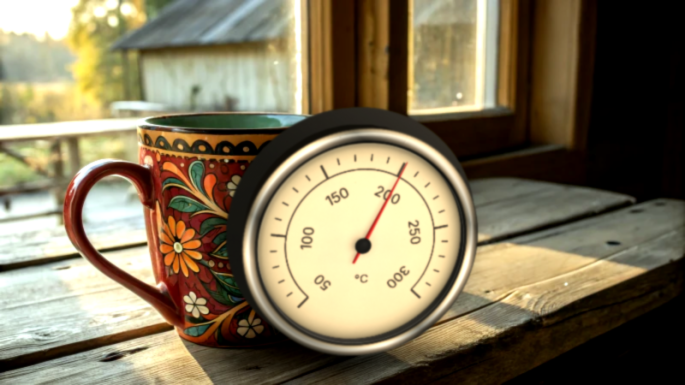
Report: 200 °C
